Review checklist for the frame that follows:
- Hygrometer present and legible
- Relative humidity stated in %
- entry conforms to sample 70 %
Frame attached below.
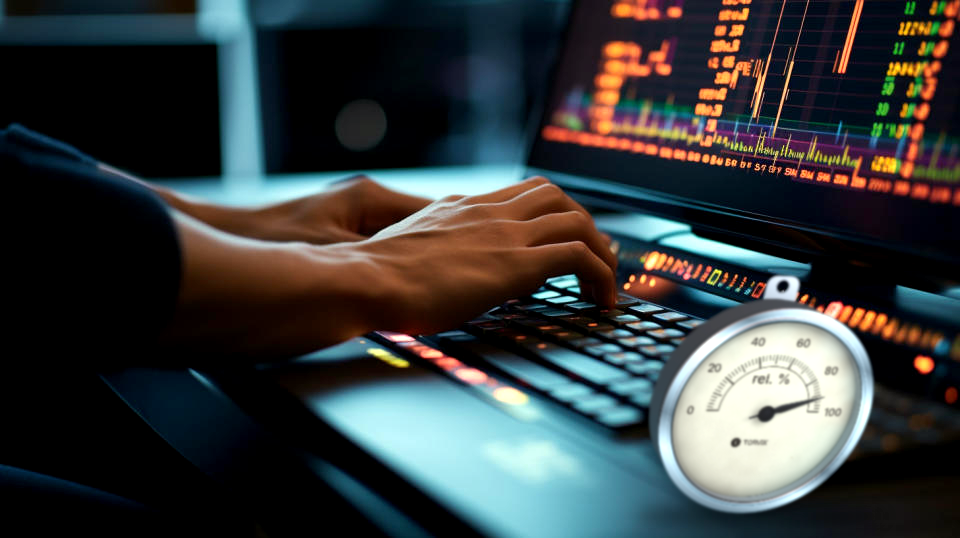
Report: 90 %
